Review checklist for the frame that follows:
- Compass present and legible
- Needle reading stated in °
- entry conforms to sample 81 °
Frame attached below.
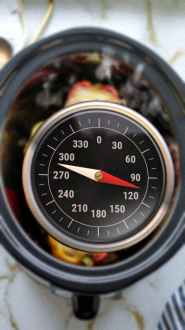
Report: 105 °
